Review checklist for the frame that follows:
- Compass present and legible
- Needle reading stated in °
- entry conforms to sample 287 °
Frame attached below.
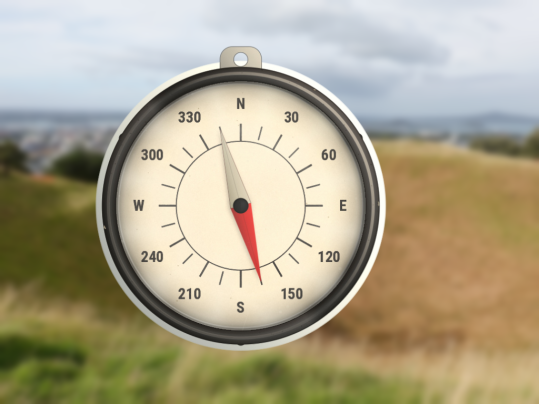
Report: 165 °
